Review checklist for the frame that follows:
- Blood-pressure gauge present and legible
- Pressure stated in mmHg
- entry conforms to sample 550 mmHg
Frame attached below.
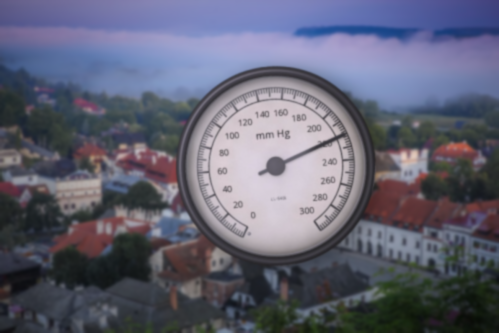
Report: 220 mmHg
